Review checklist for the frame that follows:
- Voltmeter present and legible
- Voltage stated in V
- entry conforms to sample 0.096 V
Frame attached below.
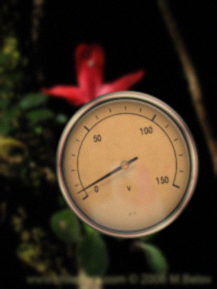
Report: 5 V
